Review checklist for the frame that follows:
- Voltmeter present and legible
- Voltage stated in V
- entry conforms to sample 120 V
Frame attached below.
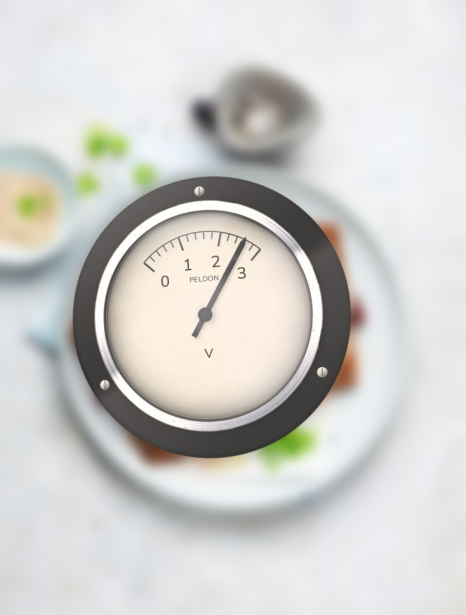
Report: 2.6 V
